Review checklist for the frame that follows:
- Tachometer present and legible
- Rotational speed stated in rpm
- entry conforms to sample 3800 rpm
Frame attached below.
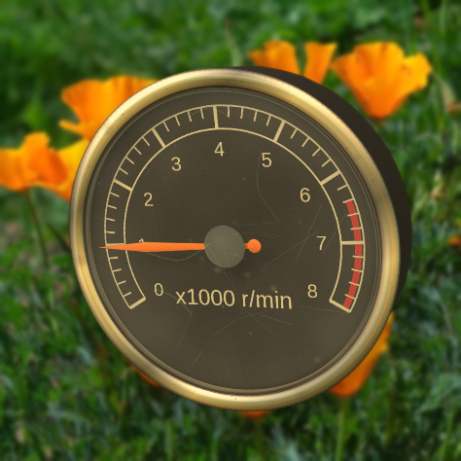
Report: 1000 rpm
